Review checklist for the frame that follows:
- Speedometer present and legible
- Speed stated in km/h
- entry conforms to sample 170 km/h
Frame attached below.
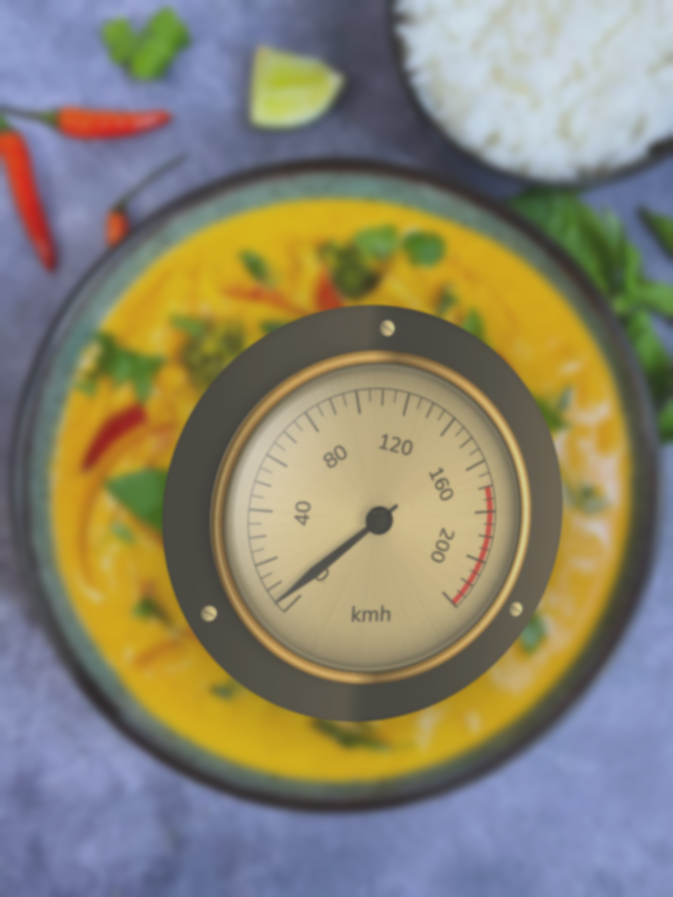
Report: 5 km/h
